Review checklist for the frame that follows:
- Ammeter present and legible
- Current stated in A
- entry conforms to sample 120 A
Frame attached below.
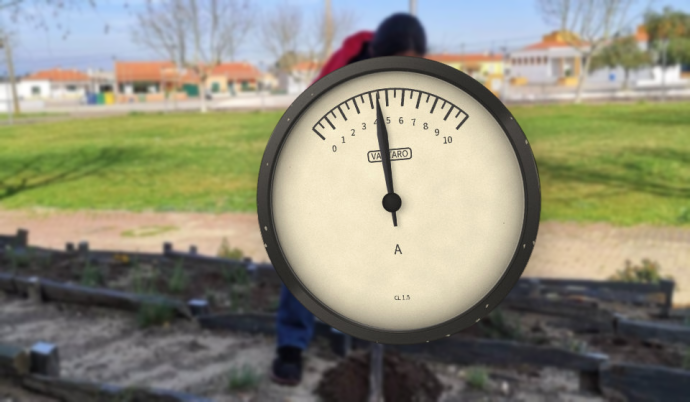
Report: 4.5 A
